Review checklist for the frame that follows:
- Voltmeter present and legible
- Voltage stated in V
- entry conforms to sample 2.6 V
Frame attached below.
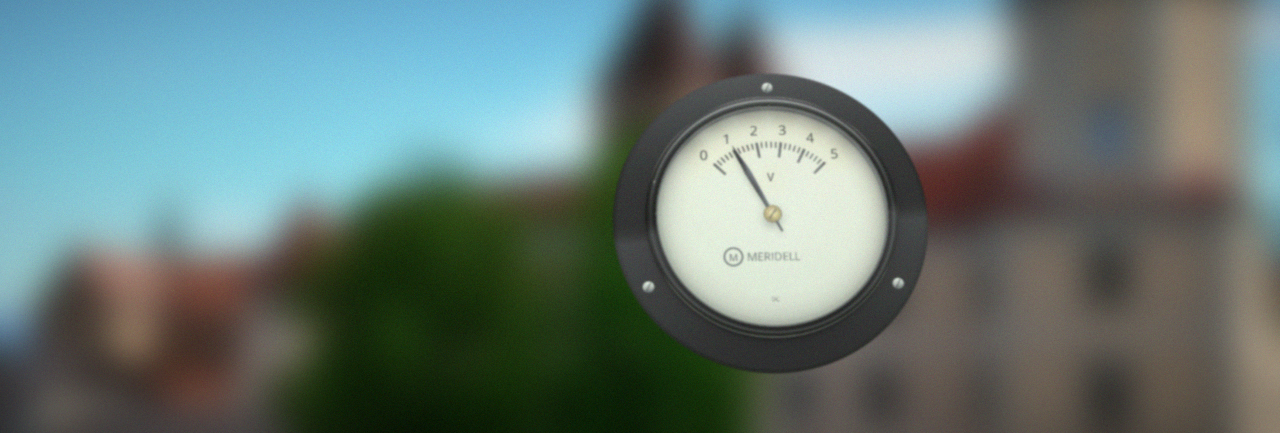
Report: 1 V
